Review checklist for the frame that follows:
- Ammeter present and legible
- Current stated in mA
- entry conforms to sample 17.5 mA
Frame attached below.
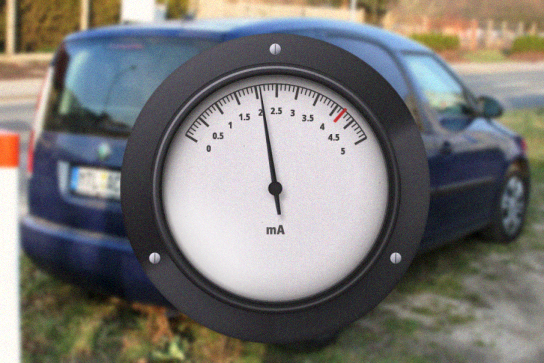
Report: 2.1 mA
